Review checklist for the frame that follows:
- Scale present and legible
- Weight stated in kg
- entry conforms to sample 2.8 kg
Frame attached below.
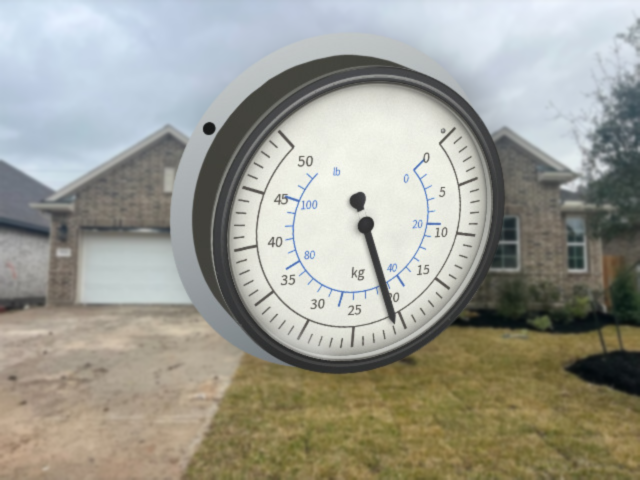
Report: 21 kg
